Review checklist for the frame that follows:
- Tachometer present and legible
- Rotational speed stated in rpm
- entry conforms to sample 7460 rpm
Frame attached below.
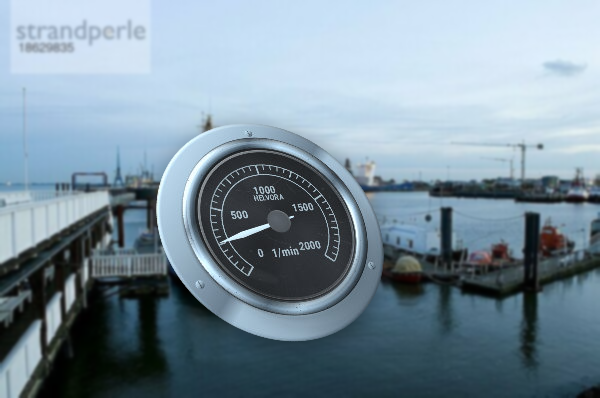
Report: 250 rpm
